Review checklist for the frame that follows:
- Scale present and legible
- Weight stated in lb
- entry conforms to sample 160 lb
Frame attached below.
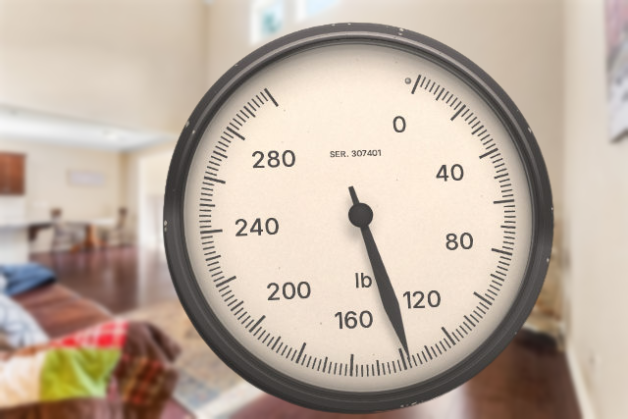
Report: 138 lb
